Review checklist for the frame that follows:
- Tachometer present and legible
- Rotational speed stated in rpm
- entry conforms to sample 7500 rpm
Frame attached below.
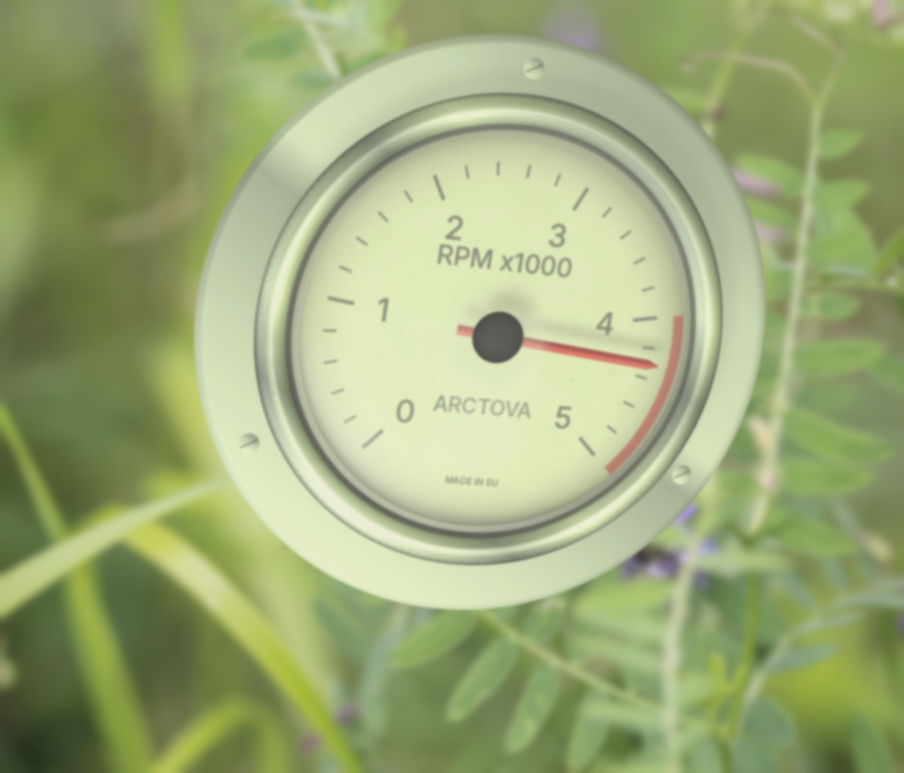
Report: 4300 rpm
